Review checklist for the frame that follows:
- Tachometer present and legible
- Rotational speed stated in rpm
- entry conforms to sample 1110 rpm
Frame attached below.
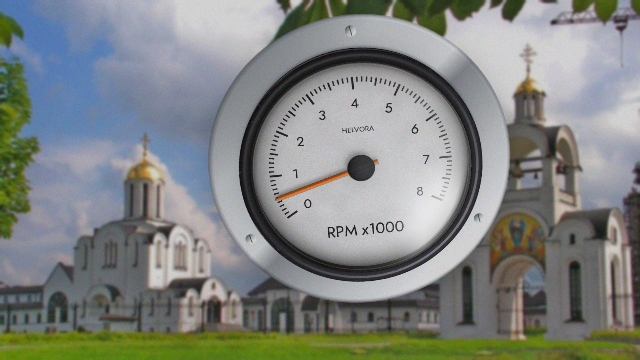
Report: 500 rpm
